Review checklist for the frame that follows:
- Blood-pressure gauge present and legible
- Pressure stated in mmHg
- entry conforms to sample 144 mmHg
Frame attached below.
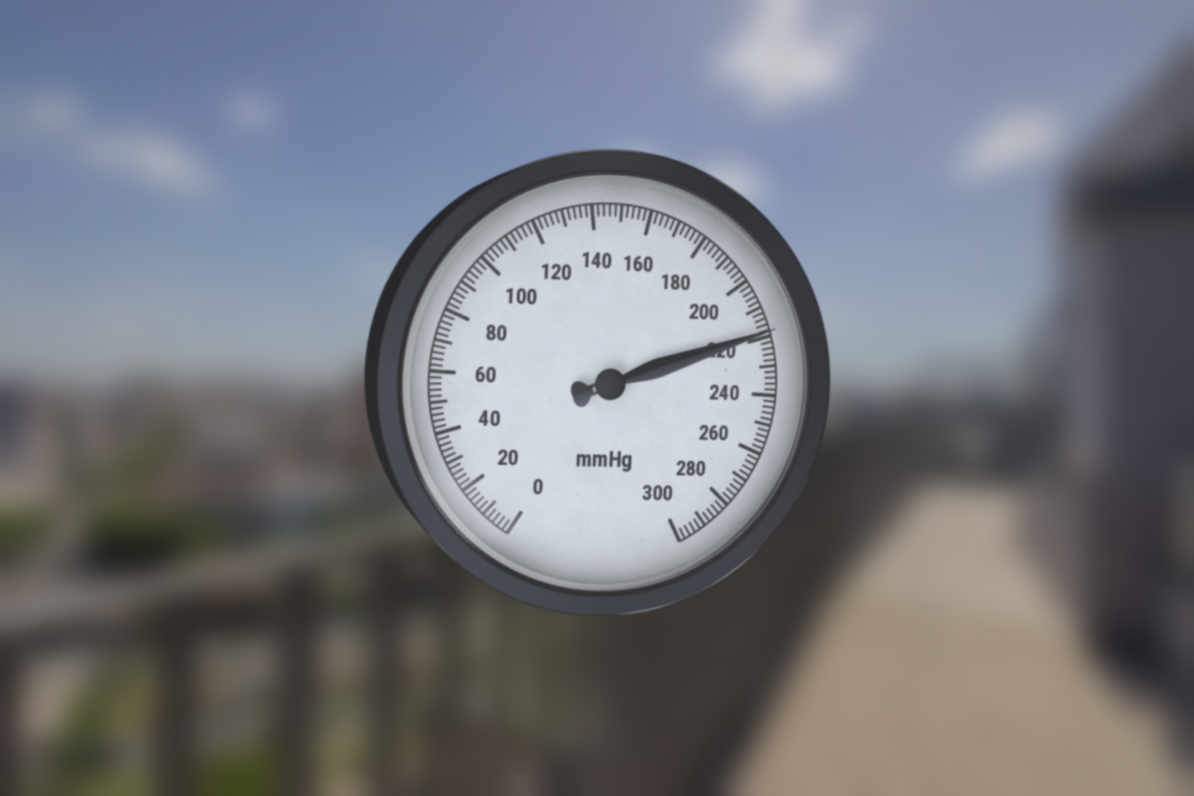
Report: 218 mmHg
